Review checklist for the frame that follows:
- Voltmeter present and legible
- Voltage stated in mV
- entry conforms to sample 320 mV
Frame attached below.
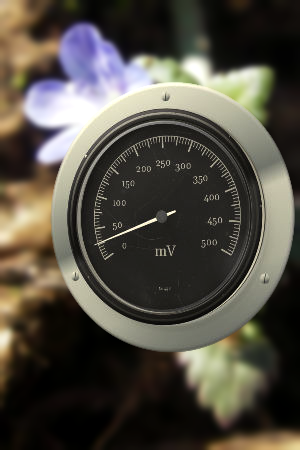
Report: 25 mV
